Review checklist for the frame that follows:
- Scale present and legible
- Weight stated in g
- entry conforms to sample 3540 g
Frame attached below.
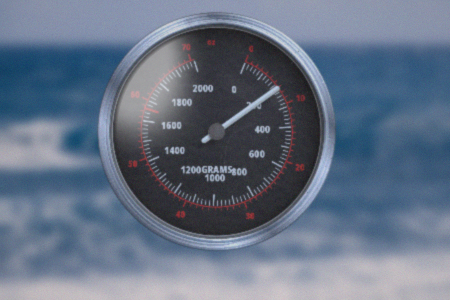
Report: 200 g
